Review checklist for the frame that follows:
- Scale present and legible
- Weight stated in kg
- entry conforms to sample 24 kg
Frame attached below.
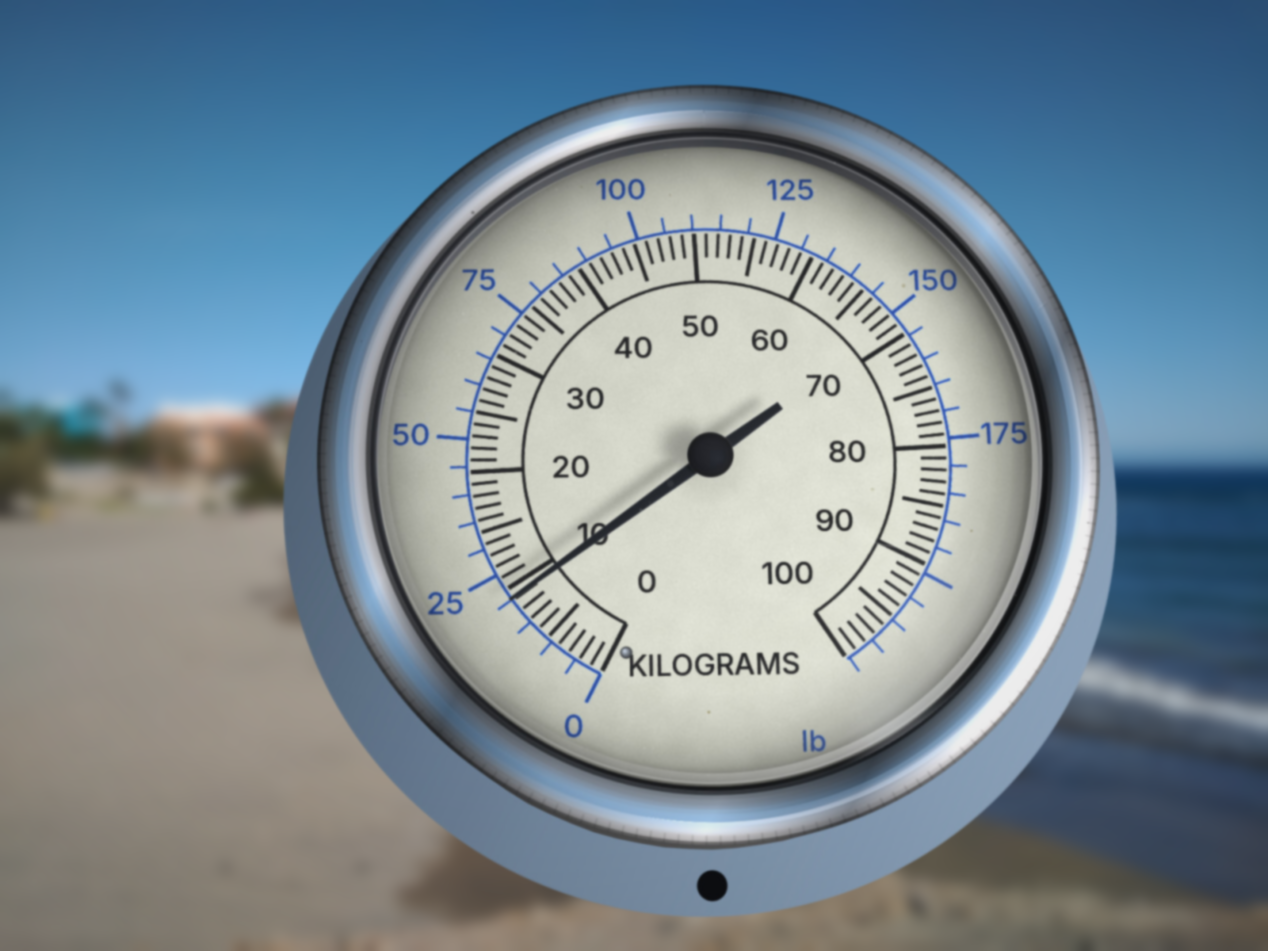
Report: 9 kg
